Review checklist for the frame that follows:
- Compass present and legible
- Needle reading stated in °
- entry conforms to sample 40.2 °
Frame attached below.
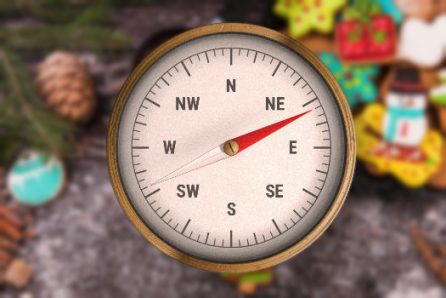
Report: 65 °
